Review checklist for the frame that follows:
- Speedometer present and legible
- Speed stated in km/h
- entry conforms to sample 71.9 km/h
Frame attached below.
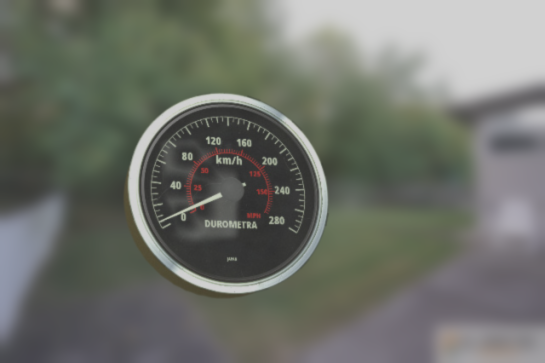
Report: 5 km/h
